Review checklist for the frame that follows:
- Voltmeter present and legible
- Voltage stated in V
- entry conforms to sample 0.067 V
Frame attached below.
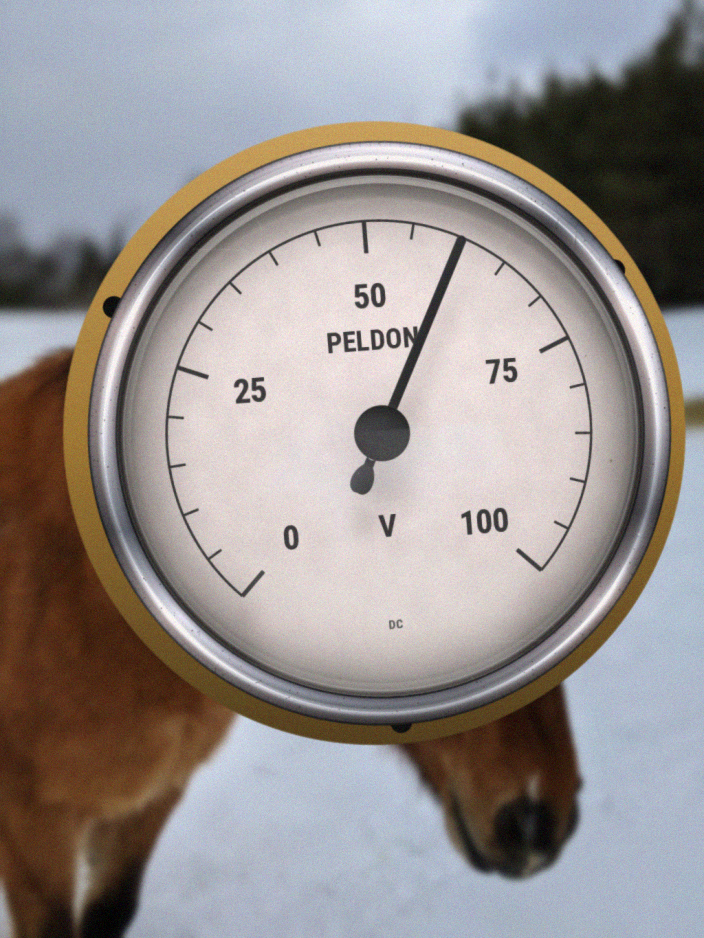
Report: 60 V
